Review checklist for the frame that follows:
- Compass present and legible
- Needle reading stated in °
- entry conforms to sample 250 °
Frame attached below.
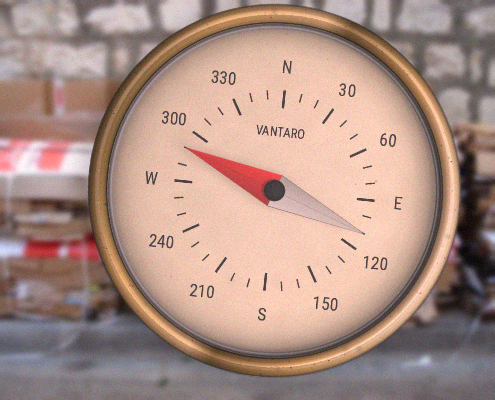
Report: 290 °
